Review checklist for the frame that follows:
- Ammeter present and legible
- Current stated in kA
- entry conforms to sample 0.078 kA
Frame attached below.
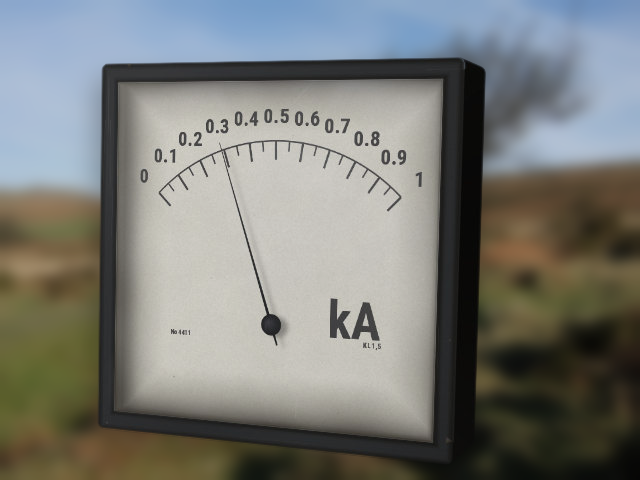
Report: 0.3 kA
